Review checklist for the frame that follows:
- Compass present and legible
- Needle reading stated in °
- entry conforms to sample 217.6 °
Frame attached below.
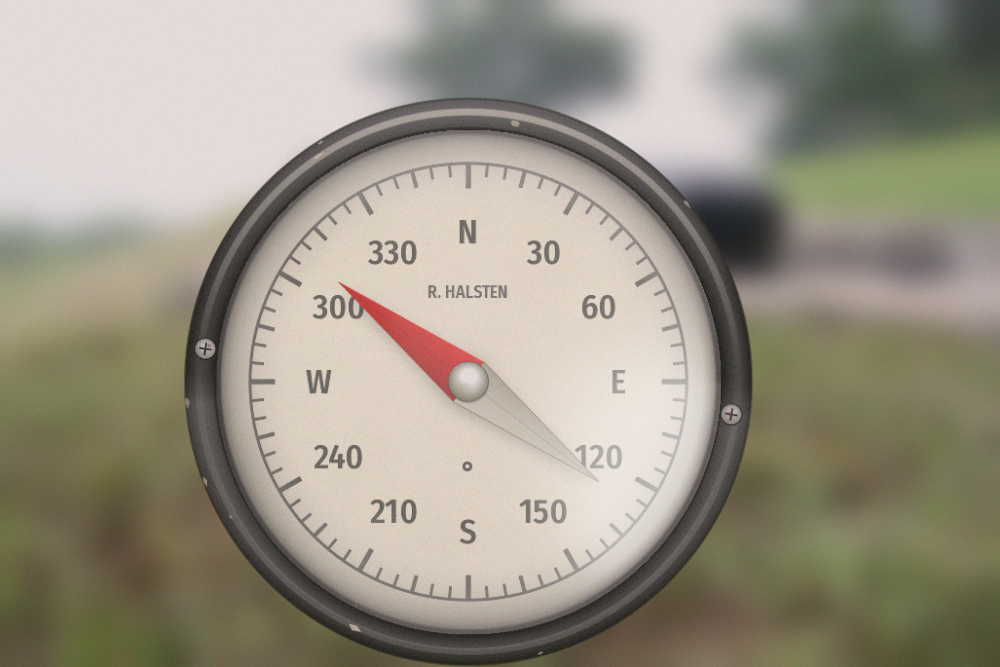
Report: 307.5 °
